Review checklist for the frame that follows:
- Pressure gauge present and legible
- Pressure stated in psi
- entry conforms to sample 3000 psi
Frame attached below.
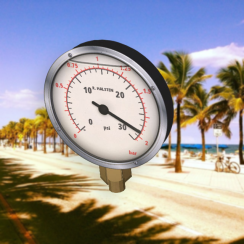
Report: 28 psi
